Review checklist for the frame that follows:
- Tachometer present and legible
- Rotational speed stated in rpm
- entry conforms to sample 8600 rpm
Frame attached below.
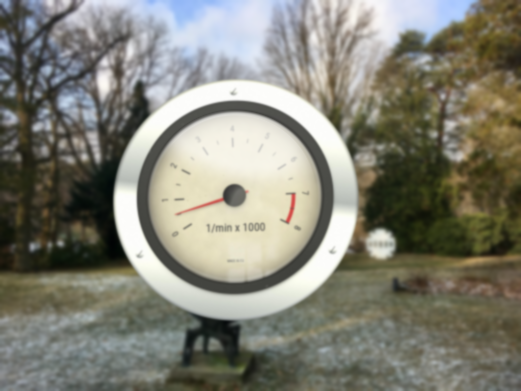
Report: 500 rpm
